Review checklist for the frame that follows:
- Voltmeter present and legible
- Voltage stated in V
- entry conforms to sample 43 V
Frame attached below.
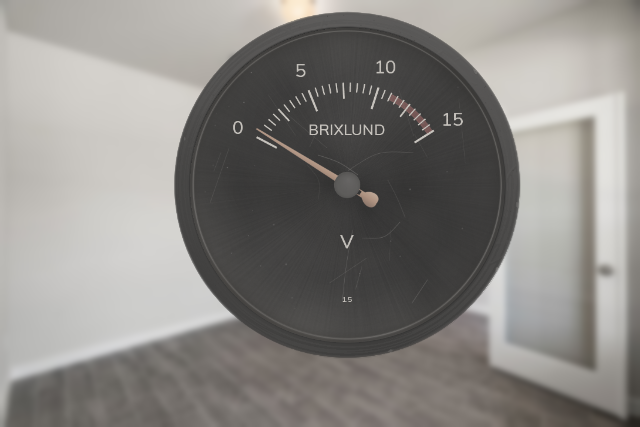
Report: 0.5 V
